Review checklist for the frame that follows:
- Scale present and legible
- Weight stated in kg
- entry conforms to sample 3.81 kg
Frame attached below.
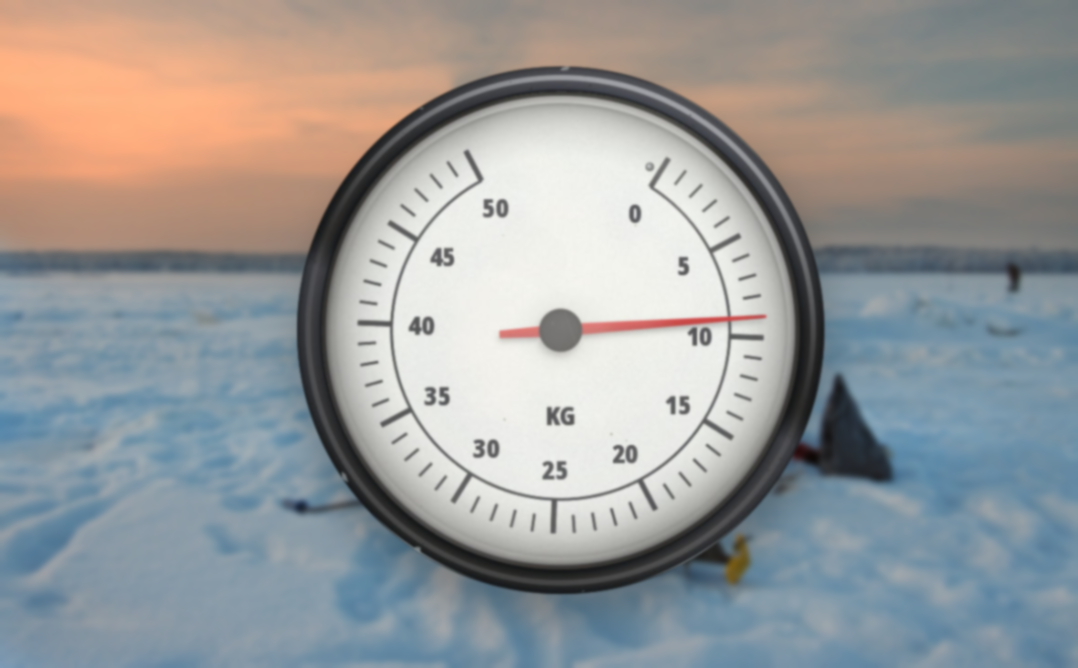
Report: 9 kg
